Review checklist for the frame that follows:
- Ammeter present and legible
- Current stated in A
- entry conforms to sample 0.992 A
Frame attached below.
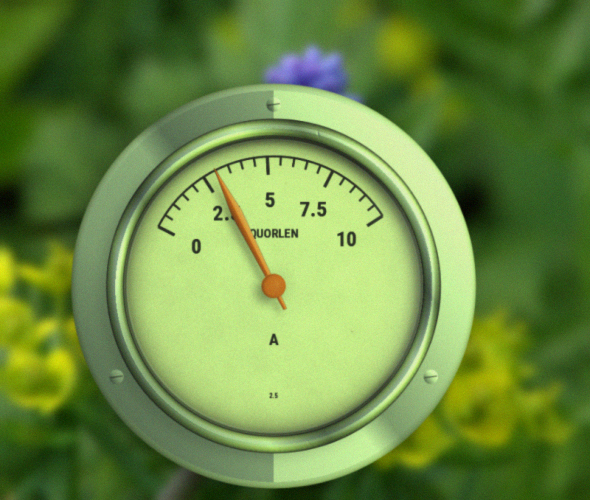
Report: 3 A
